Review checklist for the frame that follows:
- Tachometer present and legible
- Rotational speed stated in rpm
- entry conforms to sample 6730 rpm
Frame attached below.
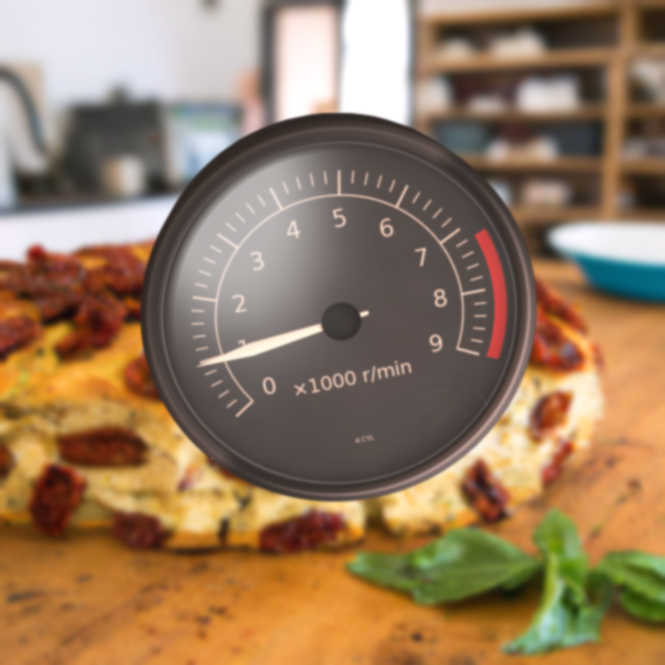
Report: 1000 rpm
